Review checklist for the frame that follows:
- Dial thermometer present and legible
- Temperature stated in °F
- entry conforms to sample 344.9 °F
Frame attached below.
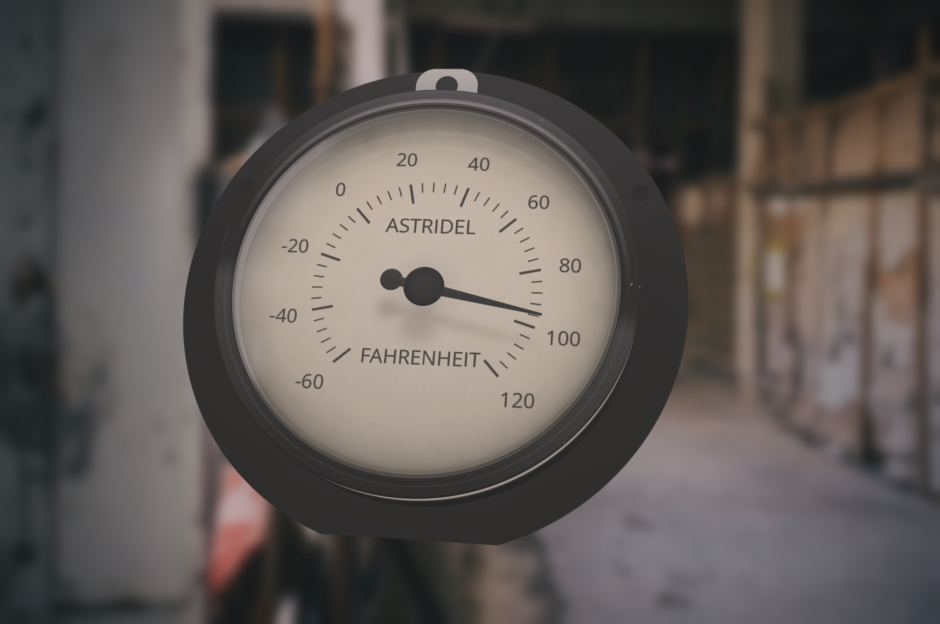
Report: 96 °F
